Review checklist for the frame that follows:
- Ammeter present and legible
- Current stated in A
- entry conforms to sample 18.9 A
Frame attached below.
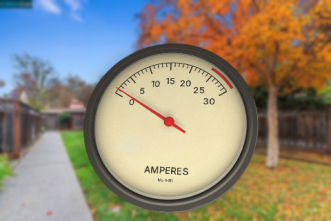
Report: 1 A
